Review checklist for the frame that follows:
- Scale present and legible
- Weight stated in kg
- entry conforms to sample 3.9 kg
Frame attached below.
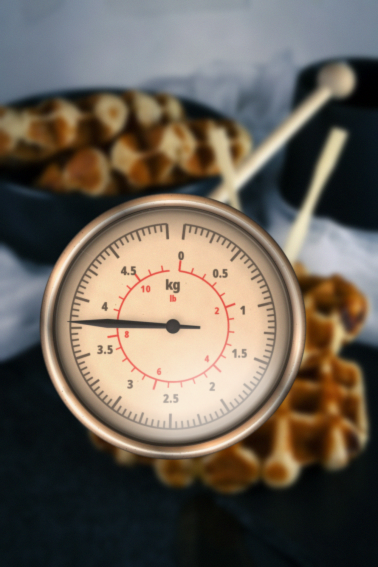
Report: 3.8 kg
